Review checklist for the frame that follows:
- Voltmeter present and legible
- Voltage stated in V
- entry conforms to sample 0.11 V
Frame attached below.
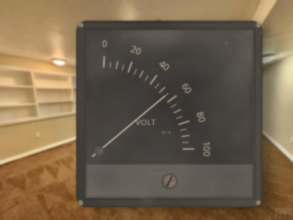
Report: 55 V
